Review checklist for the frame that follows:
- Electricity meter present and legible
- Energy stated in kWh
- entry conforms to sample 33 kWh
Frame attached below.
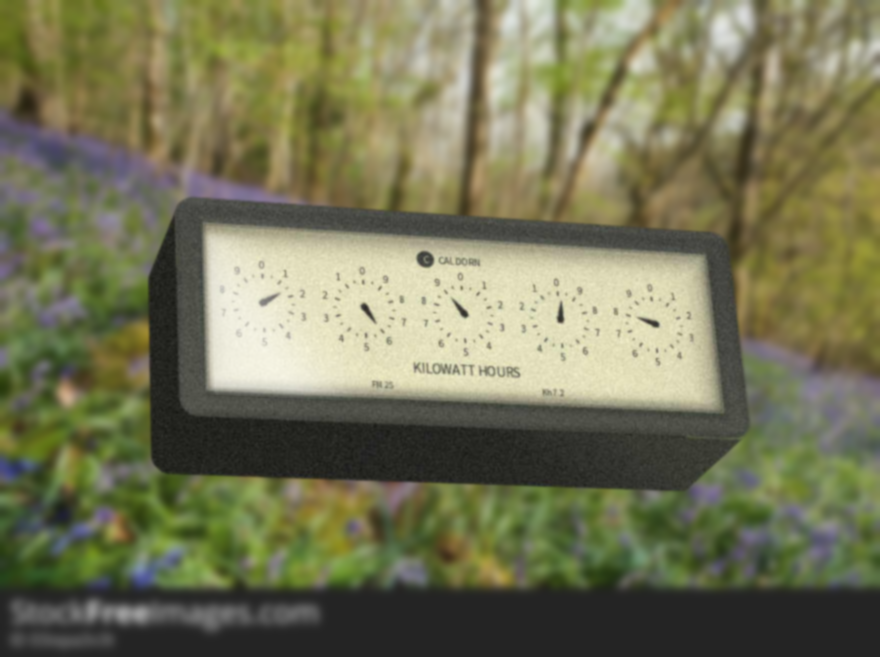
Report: 15898 kWh
